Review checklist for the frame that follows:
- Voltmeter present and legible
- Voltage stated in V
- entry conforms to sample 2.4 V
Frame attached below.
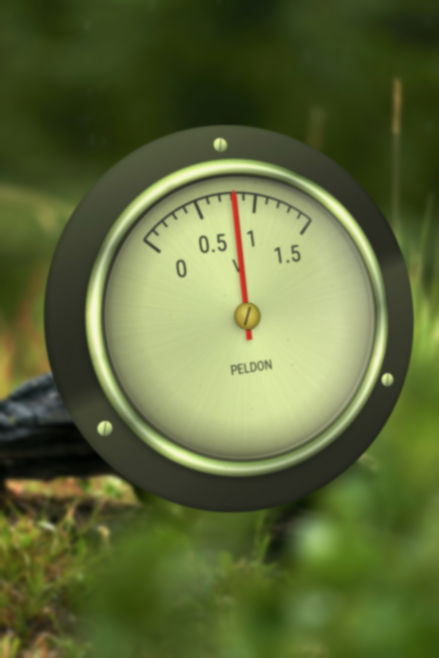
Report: 0.8 V
